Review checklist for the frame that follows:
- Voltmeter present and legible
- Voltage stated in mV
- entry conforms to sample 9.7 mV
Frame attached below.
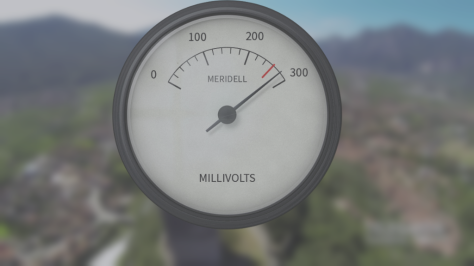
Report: 280 mV
